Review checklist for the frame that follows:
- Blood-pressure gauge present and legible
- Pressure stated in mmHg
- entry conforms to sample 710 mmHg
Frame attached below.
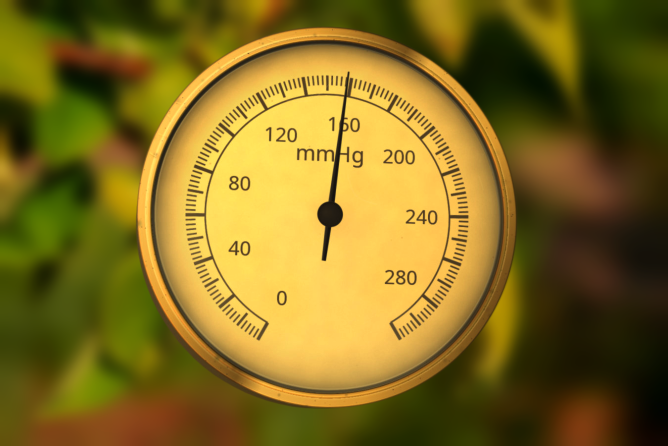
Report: 158 mmHg
